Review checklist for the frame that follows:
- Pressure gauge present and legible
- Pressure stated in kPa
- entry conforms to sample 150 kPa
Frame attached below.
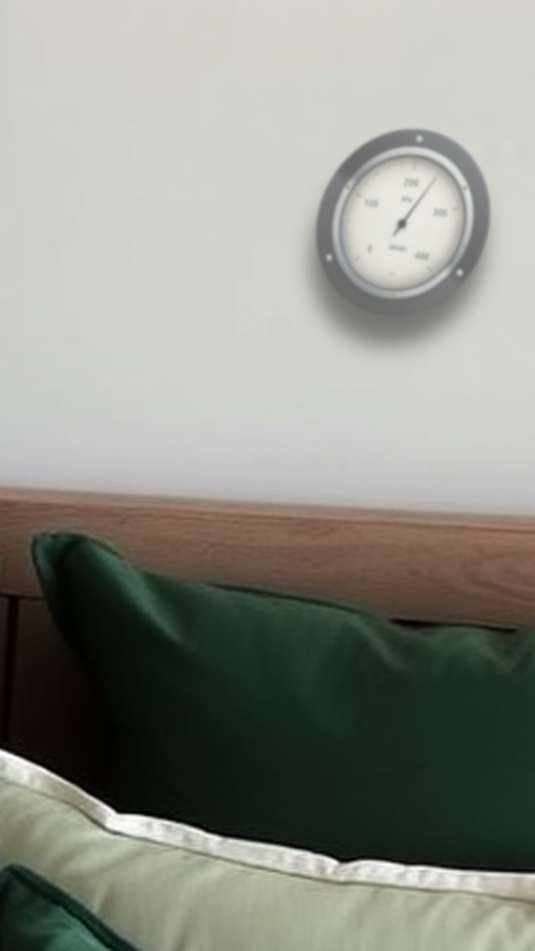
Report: 240 kPa
